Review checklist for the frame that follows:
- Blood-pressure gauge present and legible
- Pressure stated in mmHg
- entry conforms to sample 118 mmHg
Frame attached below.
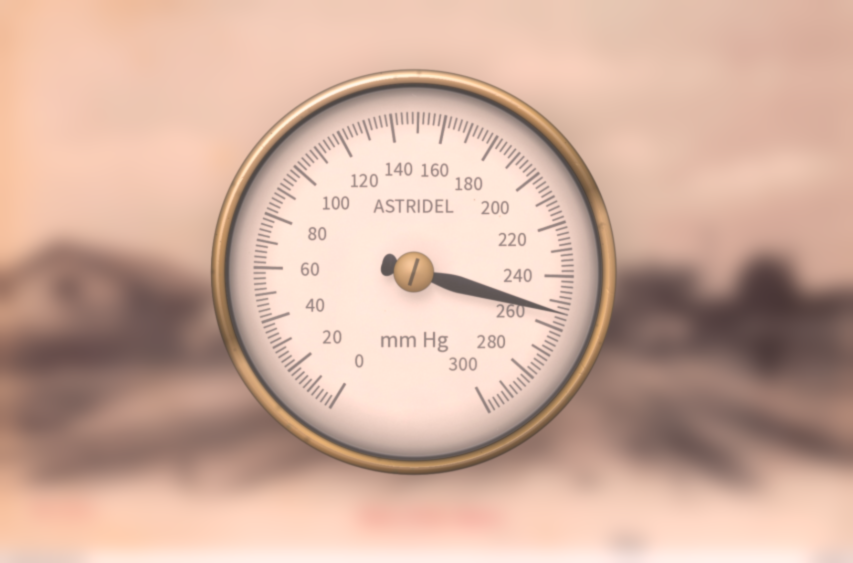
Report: 254 mmHg
